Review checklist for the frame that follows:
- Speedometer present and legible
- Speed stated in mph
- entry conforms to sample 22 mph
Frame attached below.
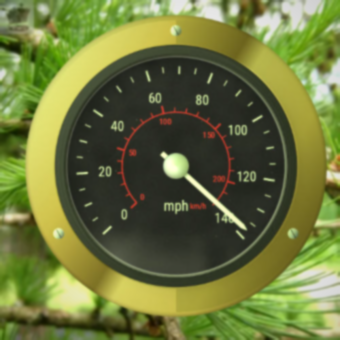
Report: 137.5 mph
